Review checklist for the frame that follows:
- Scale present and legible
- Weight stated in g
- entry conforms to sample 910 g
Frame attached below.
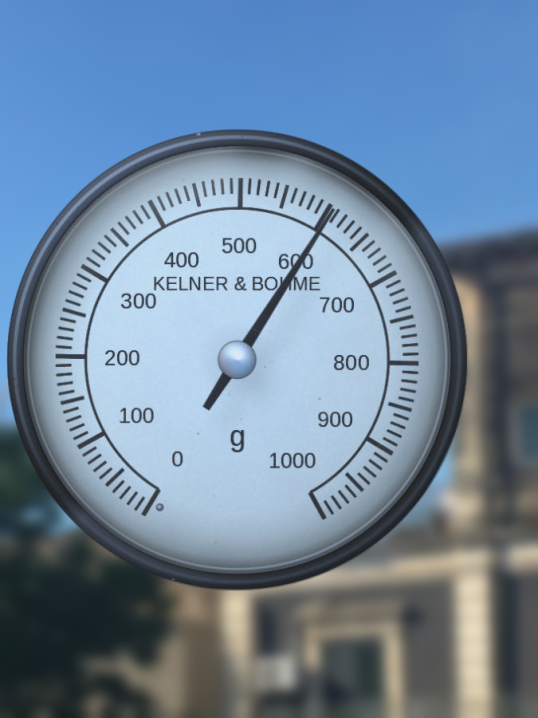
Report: 605 g
